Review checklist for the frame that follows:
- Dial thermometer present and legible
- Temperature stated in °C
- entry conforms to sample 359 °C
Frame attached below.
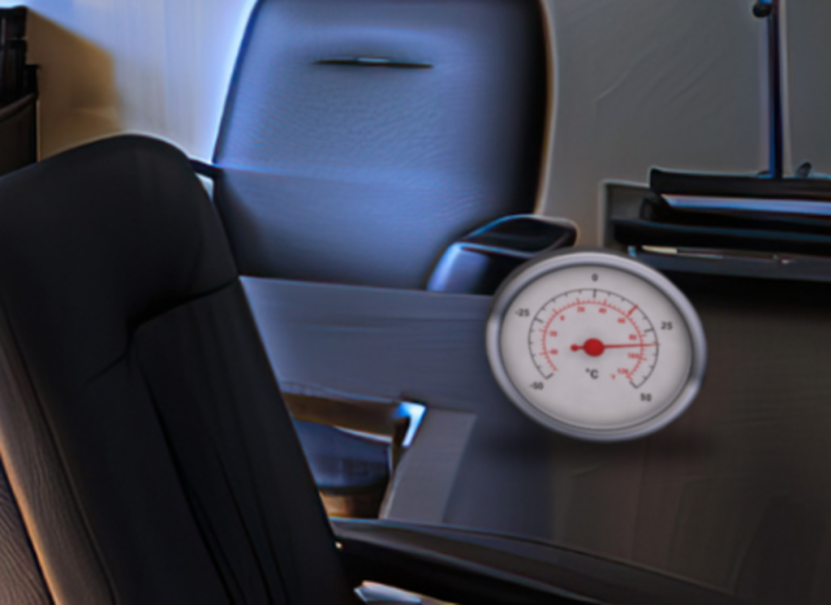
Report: 30 °C
